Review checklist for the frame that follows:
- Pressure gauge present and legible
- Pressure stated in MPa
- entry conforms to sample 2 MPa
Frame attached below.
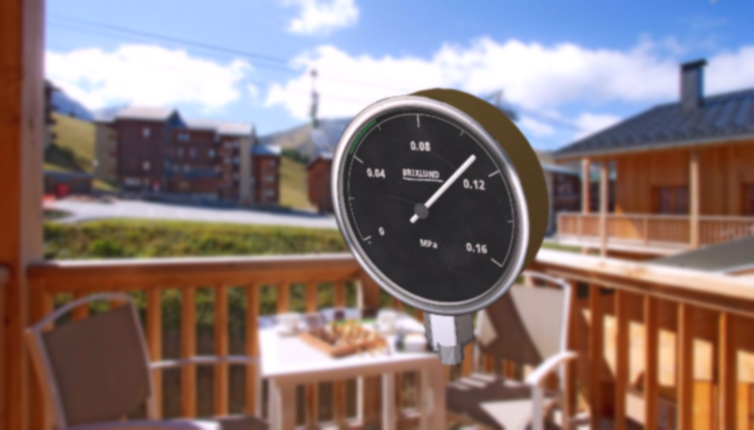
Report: 0.11 MPa
